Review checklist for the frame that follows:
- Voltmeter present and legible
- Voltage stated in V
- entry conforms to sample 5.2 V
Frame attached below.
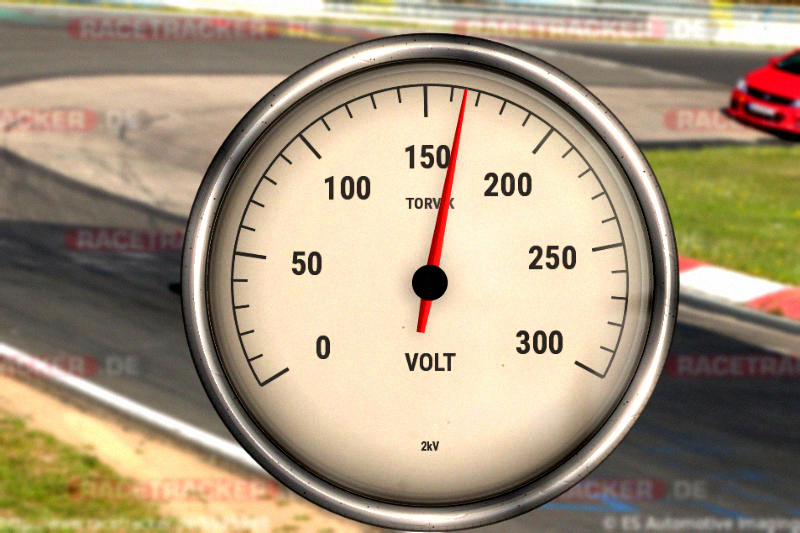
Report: 165 V
